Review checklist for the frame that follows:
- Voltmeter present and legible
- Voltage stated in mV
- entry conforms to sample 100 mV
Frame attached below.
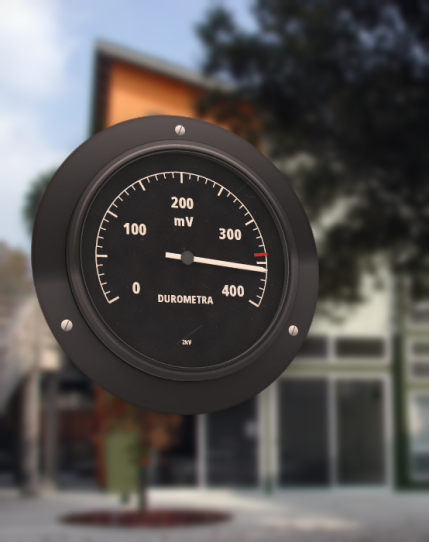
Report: 360 mV
